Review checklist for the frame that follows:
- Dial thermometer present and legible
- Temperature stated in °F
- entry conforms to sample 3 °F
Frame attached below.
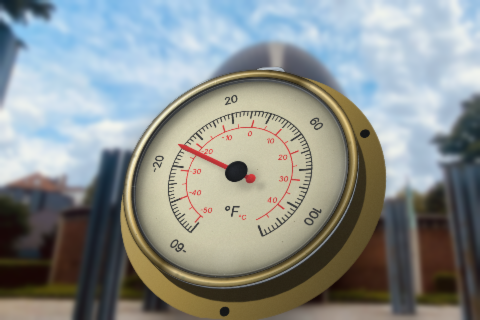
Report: -10 °F
